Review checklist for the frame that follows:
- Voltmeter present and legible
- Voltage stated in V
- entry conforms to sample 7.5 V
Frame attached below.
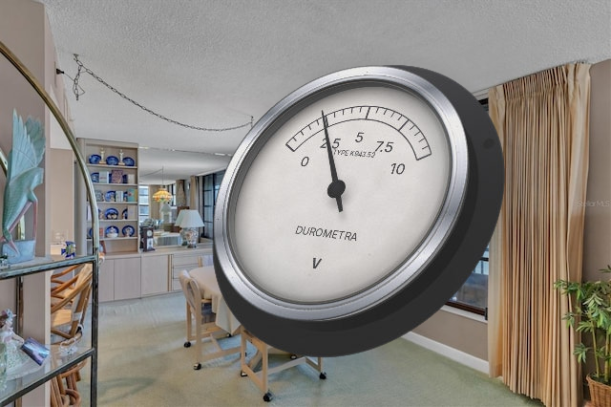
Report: 2.5 V
